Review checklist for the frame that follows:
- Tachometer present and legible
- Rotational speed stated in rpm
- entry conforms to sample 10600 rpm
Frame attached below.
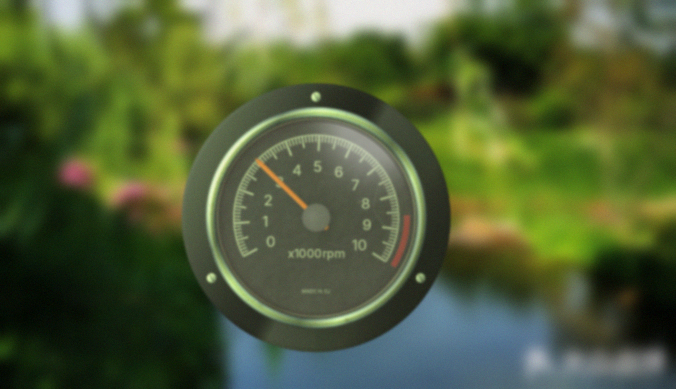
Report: 3000 rpm
